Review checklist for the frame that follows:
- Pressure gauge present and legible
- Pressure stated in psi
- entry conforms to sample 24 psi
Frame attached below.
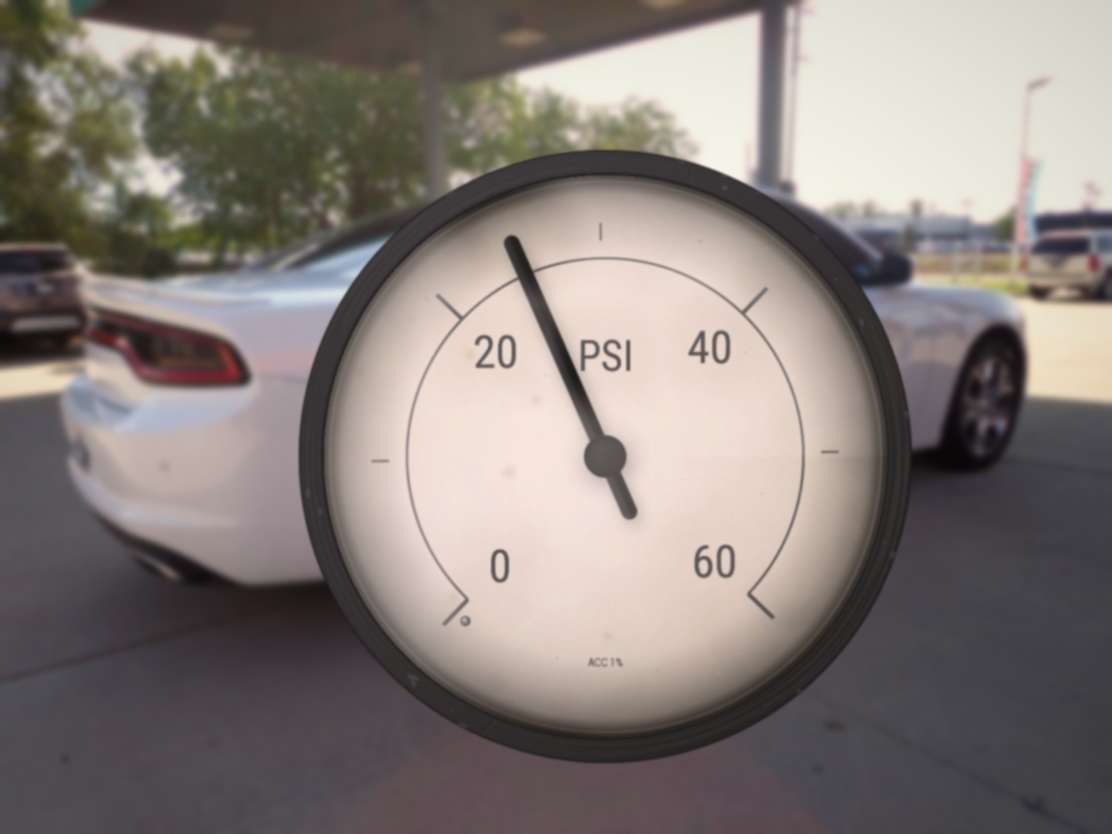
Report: 25 psi
